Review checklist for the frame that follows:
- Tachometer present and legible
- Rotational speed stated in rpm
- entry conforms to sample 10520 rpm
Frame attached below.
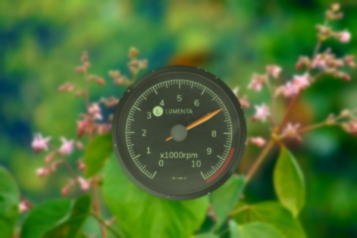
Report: 7000 rpm
